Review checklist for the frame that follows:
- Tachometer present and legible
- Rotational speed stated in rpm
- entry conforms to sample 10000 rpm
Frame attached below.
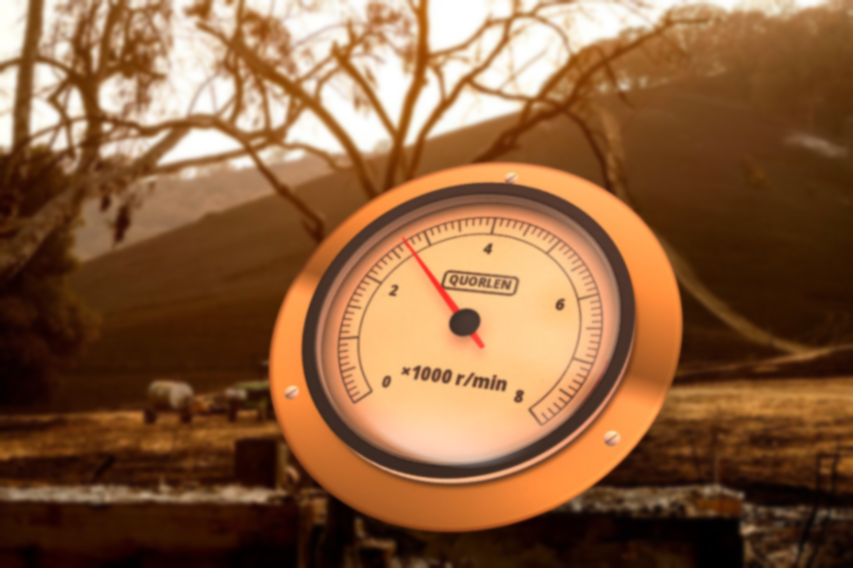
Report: 2700 rpm
